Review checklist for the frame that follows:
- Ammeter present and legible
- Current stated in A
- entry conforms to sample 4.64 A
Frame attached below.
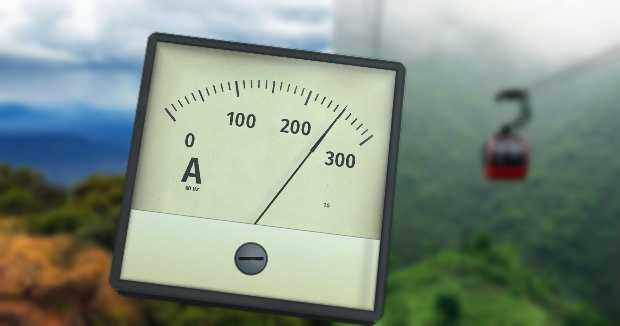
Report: 250 A
